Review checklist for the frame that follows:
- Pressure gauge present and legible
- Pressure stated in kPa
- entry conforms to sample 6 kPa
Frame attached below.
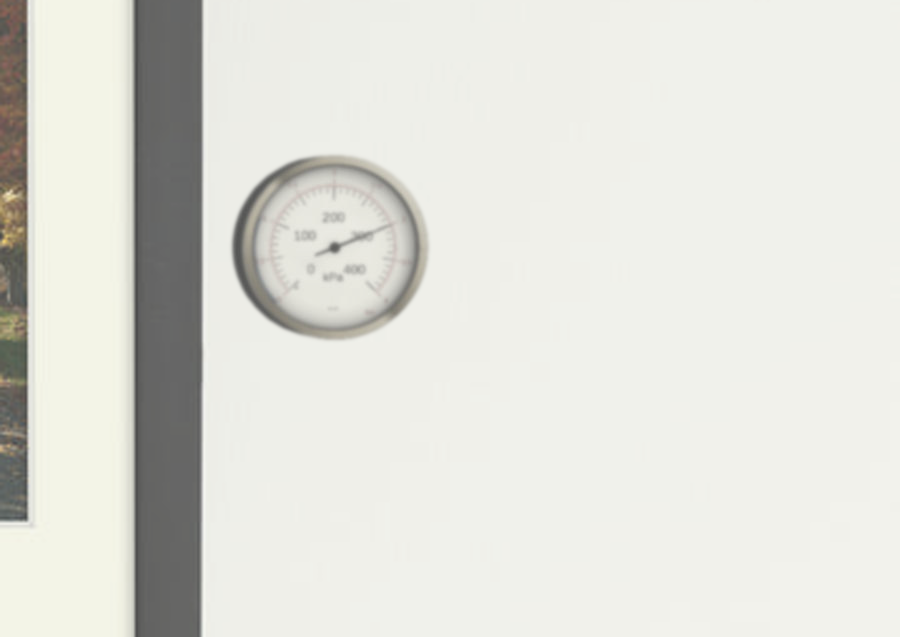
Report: 300 kPa
